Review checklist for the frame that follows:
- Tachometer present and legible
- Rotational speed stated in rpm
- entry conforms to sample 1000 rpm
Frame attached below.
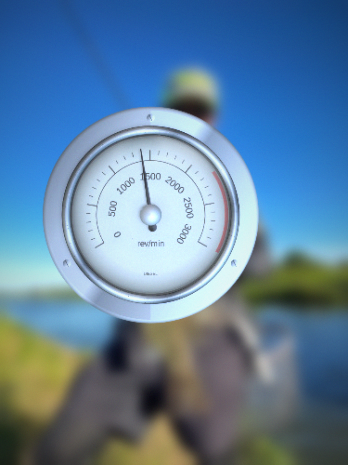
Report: 1400 rpm
